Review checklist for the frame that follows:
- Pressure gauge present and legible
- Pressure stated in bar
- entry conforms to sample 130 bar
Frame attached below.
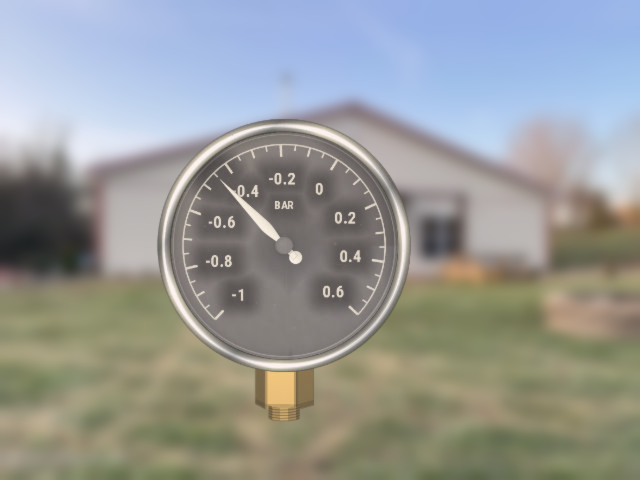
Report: -0.45 bar
